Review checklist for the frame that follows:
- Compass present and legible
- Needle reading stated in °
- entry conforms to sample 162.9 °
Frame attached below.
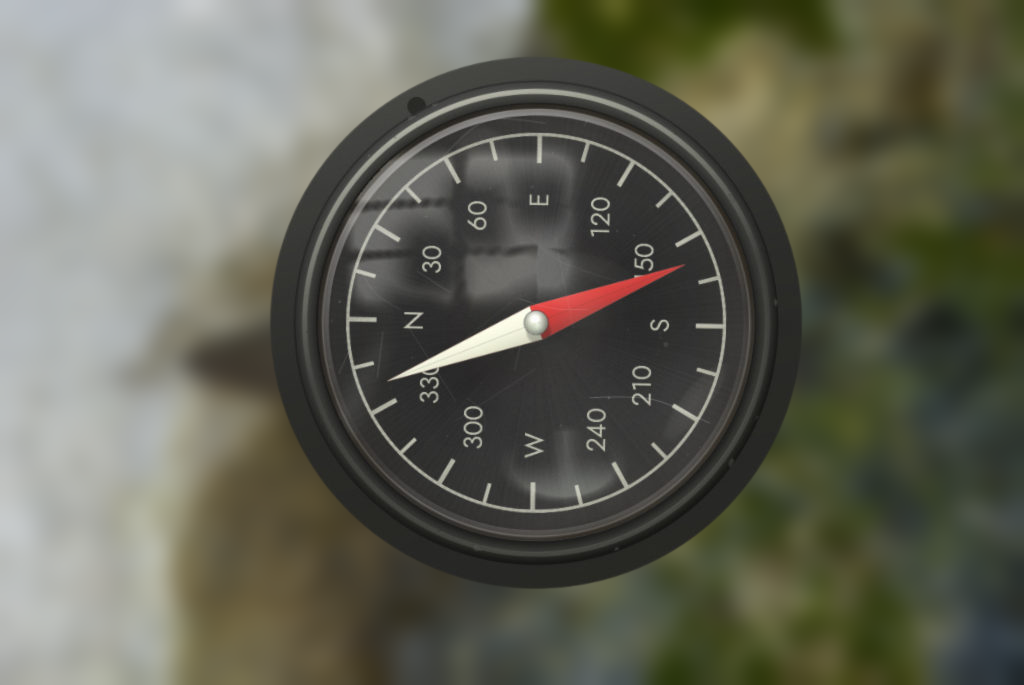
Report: 157.5 °
